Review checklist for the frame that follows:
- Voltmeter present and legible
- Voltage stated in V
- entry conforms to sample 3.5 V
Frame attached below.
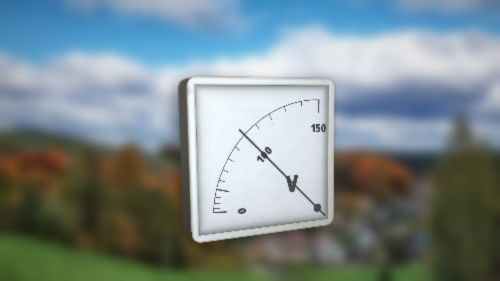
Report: 100 V
